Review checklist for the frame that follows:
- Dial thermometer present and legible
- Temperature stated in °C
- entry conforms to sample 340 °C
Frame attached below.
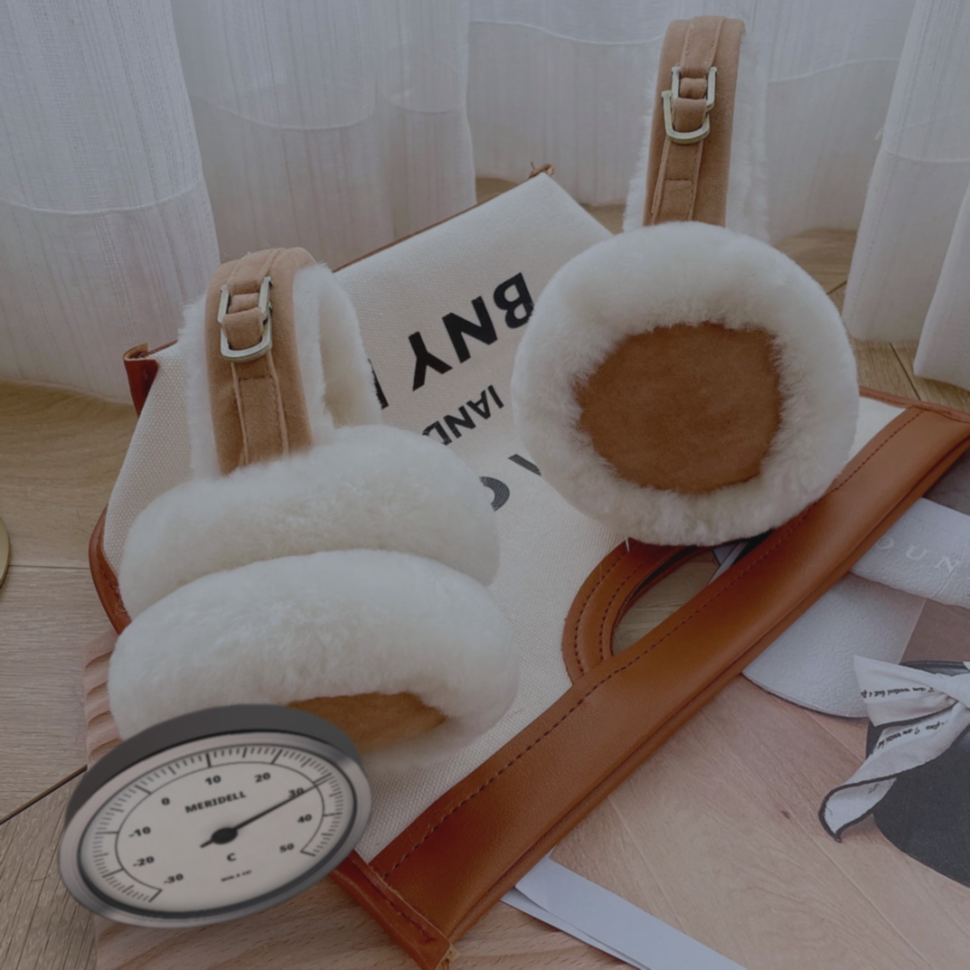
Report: 30 °C
